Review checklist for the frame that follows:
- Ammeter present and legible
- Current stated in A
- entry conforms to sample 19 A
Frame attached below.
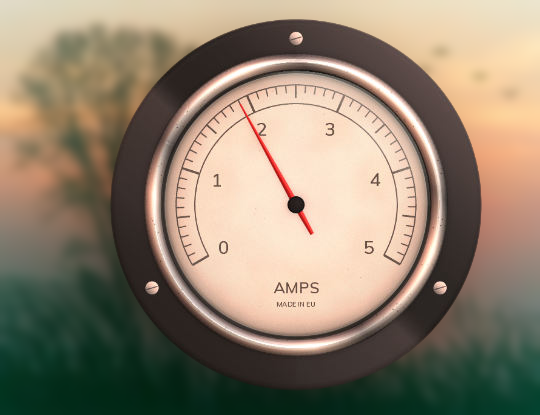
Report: 1.9 A
